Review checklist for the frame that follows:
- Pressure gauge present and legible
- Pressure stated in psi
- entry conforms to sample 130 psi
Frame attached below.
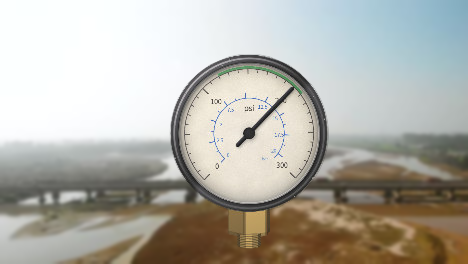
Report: 200 psi
